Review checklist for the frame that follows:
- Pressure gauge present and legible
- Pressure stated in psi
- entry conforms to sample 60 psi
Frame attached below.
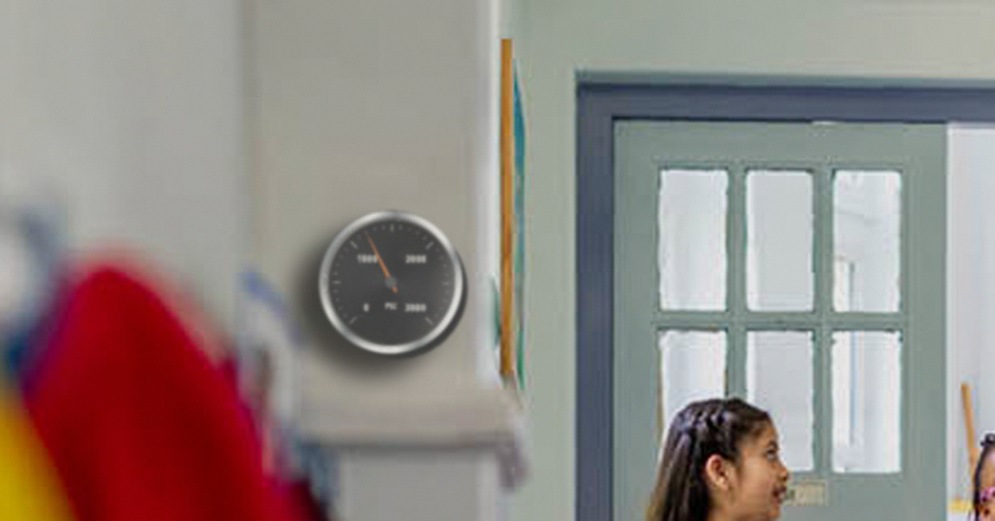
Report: 1200 psi
